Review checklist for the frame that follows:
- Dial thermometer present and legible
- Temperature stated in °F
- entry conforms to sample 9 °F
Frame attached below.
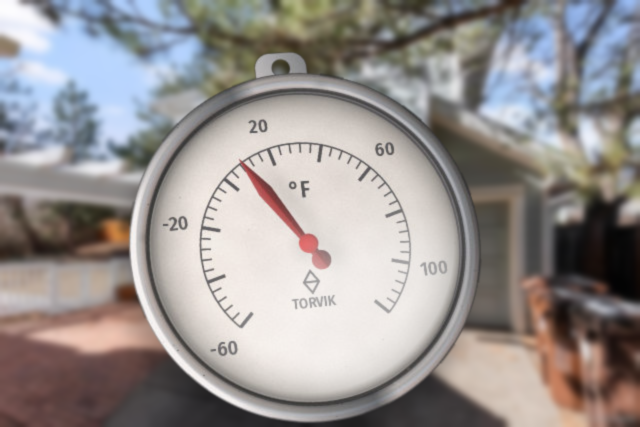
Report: 8 °F
